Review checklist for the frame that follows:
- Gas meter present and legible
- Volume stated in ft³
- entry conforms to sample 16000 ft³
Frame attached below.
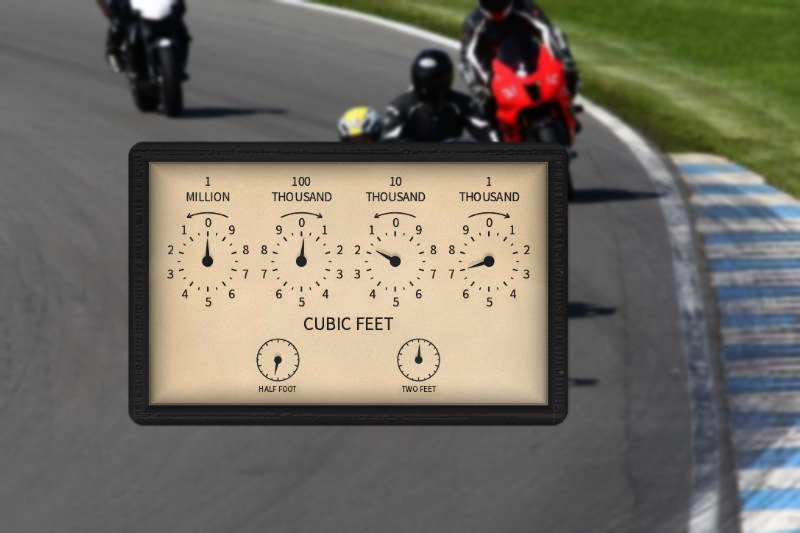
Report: 1700 ft³
